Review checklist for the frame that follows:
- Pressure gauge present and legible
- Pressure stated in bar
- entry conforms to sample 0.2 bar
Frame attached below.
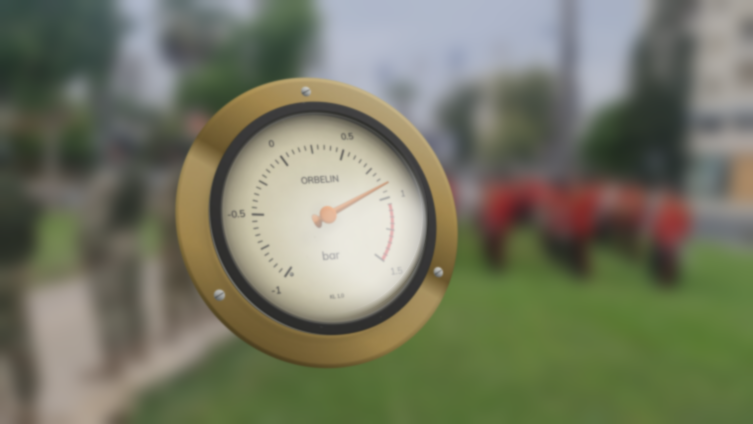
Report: 0.9 bar
